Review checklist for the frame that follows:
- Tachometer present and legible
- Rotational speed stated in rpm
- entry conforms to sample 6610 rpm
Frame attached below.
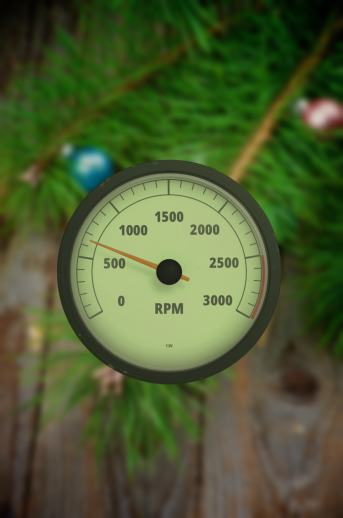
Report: 650 rpm
